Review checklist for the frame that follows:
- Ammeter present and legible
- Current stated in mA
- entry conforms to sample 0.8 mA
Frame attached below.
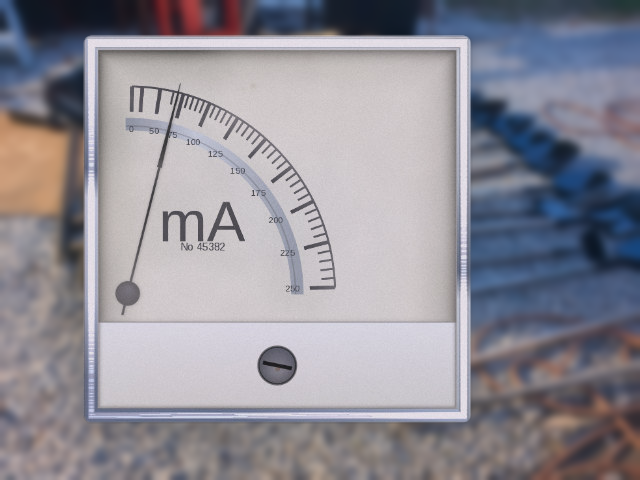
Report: 70 mA
